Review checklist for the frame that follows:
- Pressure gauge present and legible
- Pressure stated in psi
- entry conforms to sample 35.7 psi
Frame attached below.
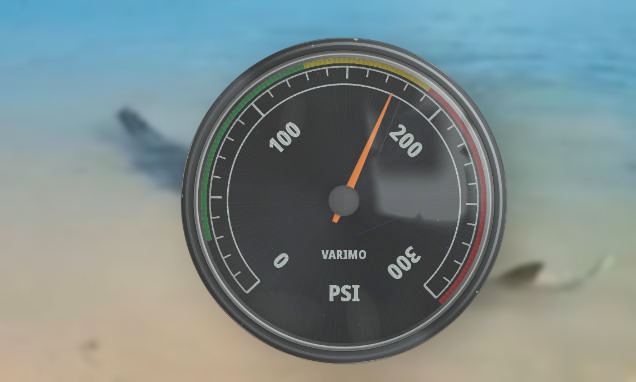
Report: 175 psi
